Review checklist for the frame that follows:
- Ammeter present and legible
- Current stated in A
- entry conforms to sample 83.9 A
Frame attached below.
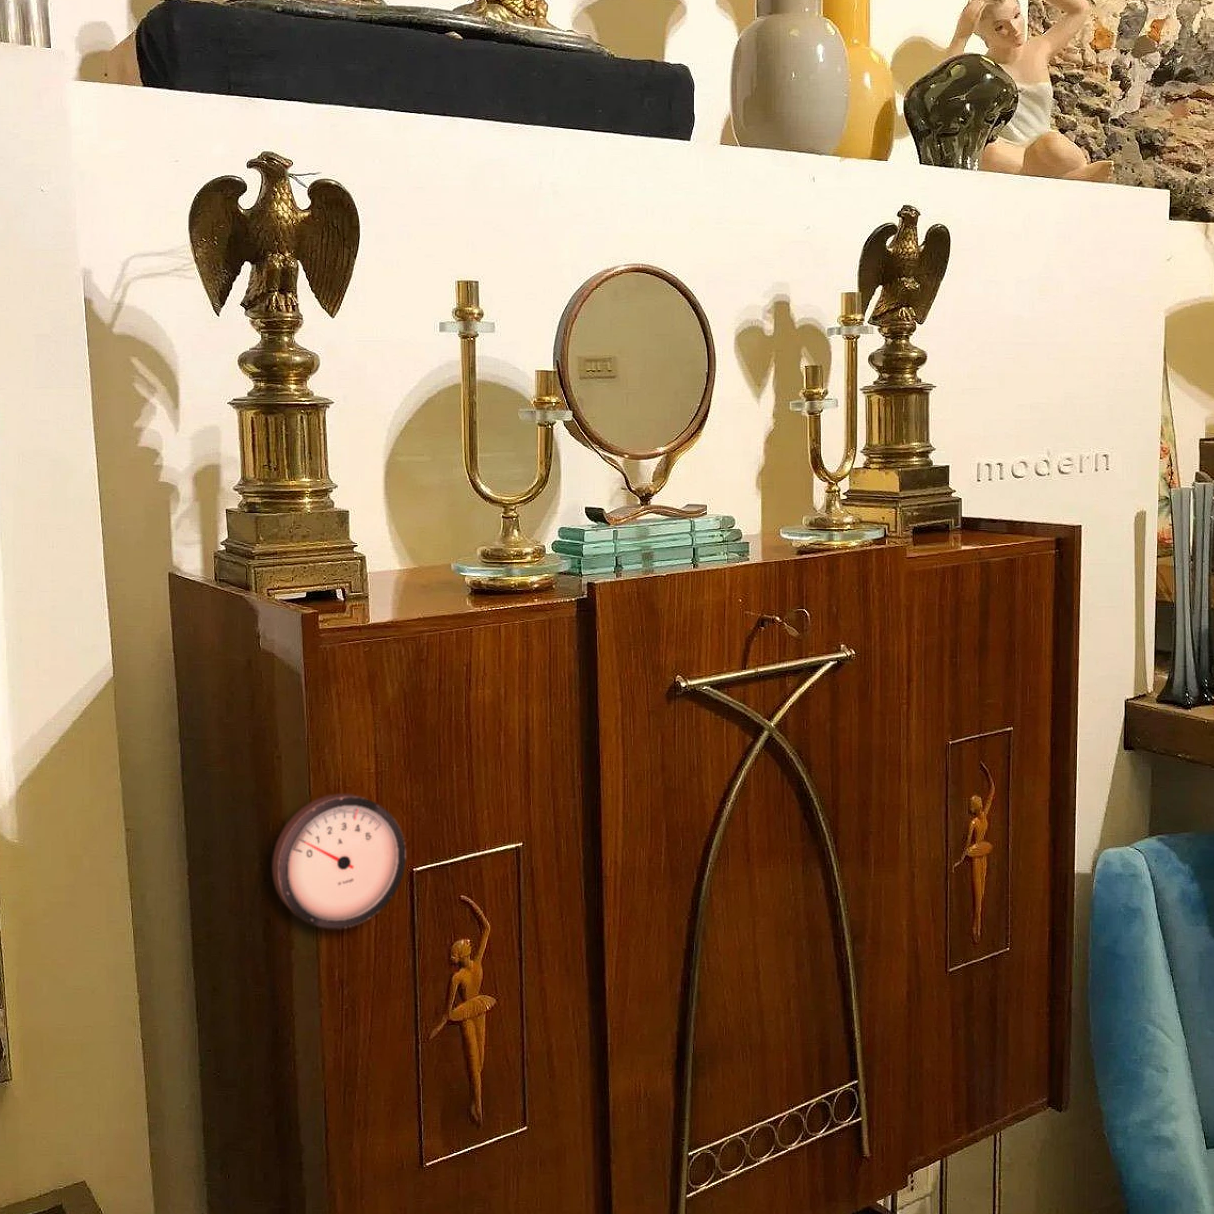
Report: 0.5 A
